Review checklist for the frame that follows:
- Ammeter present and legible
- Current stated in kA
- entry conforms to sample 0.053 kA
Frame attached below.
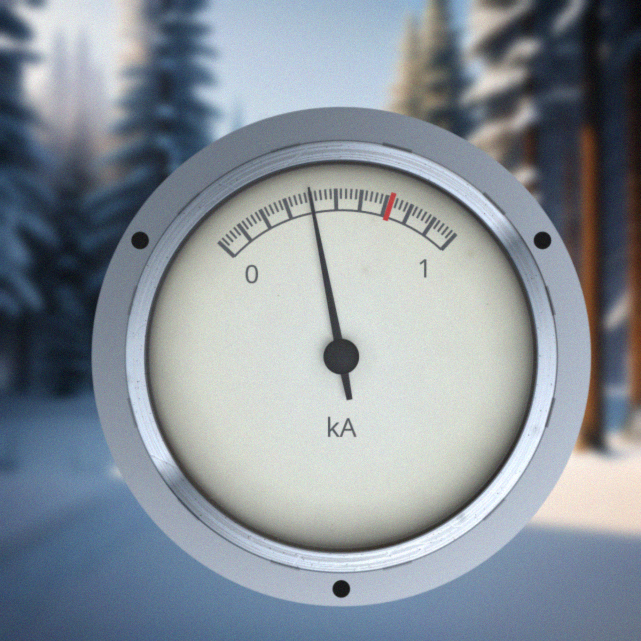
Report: 0.4 kA
